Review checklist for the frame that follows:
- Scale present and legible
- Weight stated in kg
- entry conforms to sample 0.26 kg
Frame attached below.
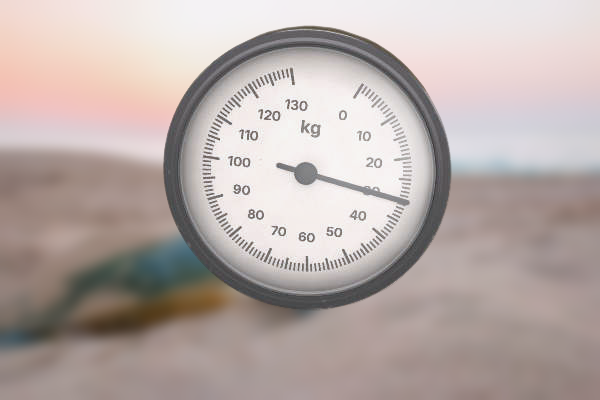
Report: 30 kg
